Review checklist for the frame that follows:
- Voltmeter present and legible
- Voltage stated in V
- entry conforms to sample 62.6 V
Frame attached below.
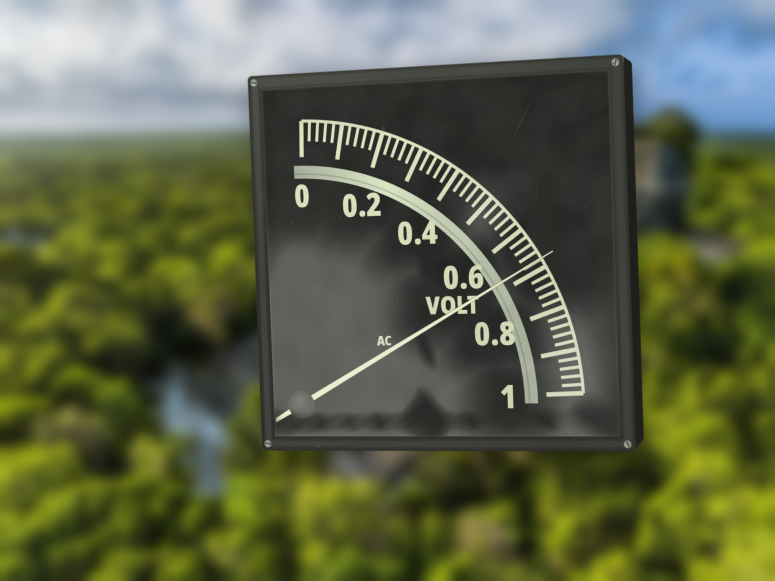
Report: 0.68 V
